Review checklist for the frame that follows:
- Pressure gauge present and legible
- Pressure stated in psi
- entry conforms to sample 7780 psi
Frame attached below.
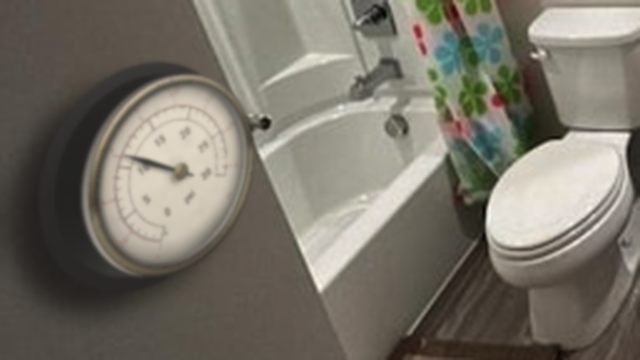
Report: 11 psi
